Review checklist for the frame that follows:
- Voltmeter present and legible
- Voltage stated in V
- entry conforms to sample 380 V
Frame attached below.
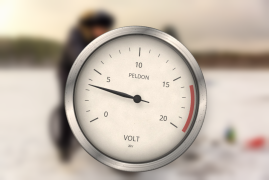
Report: 3.5 V
